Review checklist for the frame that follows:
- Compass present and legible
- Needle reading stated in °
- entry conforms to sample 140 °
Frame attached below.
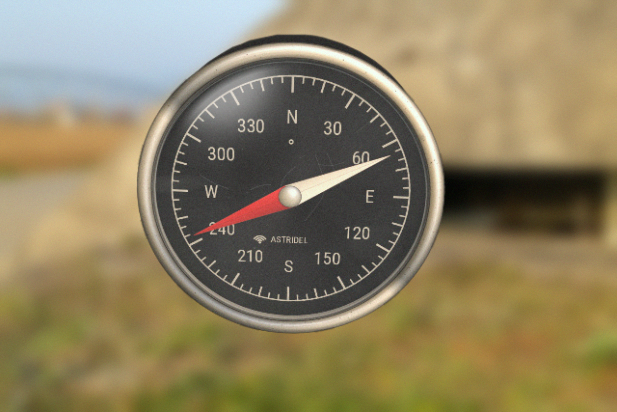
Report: 245 °
